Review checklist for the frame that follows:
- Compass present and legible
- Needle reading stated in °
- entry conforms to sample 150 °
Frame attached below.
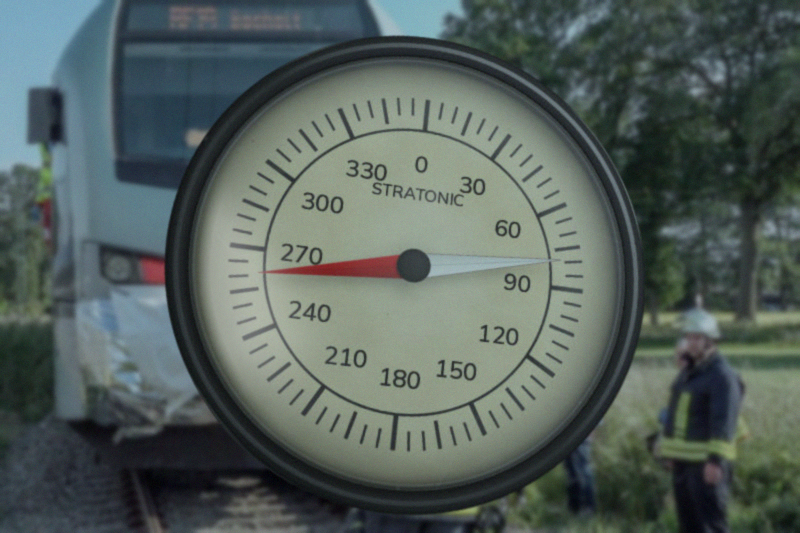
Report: 260 °
